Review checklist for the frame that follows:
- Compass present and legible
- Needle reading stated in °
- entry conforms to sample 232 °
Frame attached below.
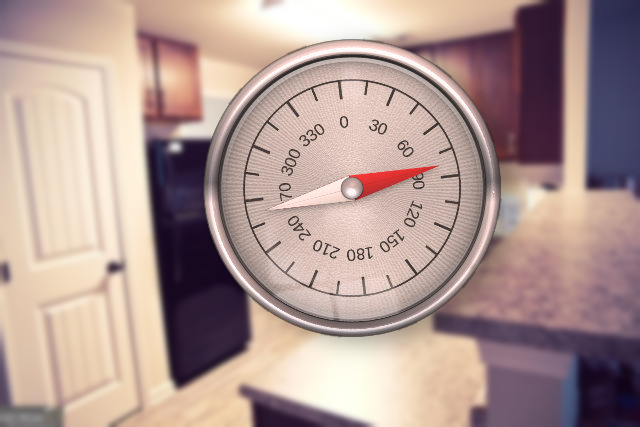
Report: 82.5 °
